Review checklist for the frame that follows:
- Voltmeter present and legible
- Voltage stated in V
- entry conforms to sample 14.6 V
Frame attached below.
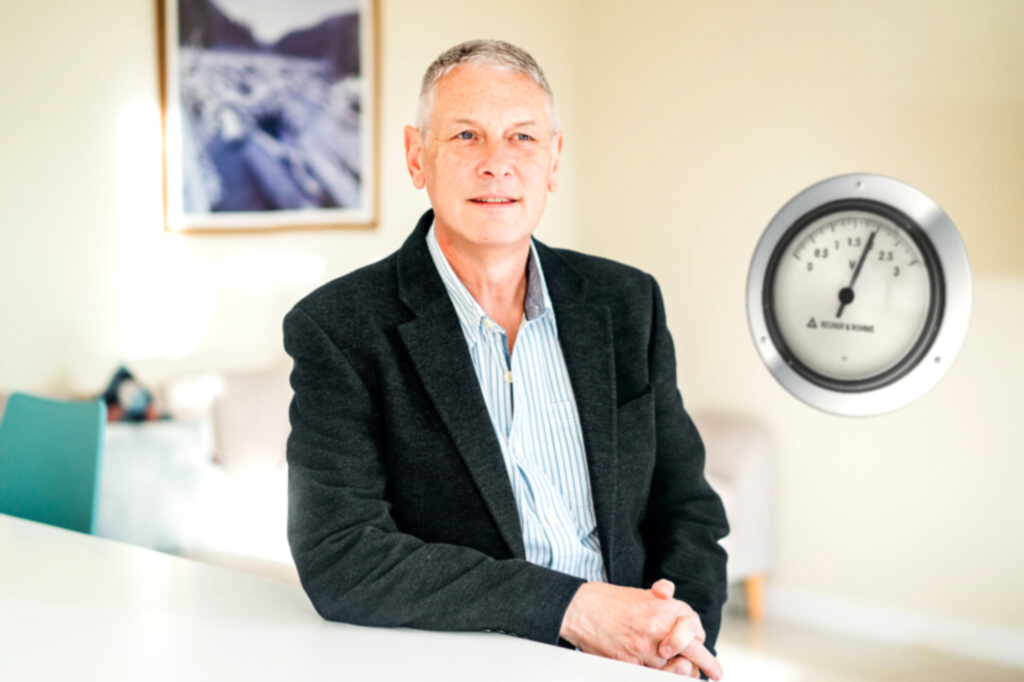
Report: 2 V
